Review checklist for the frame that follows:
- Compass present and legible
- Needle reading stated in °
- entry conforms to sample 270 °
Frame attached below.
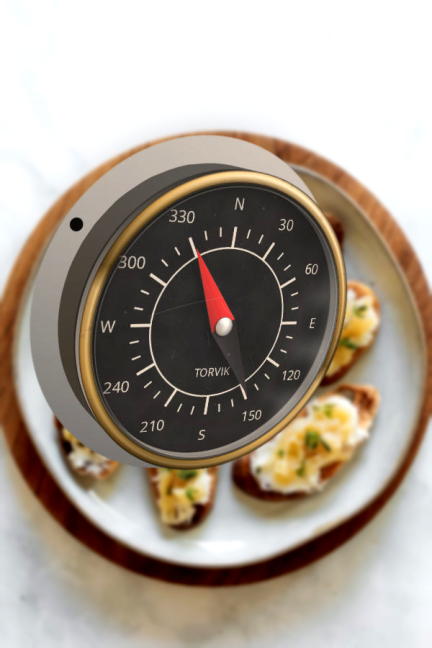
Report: 330 °
